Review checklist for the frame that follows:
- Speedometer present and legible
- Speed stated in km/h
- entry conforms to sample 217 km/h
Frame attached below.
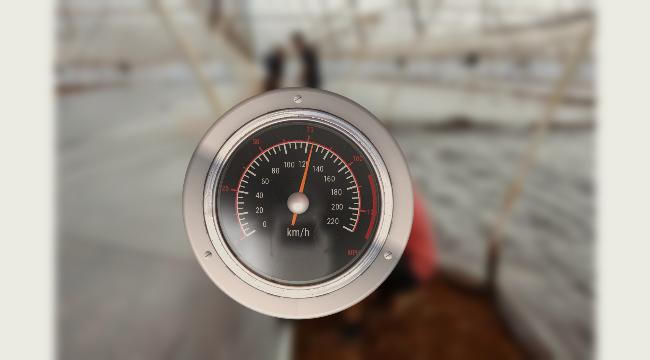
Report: 125 km/h
